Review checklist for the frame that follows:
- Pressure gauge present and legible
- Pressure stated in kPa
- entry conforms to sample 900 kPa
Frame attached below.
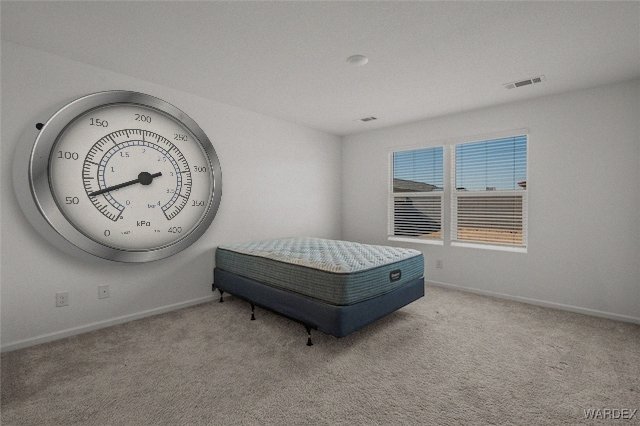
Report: 50 kPa
